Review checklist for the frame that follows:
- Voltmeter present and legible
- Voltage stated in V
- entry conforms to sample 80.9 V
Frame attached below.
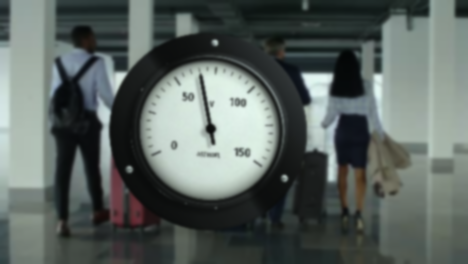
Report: 65 V
